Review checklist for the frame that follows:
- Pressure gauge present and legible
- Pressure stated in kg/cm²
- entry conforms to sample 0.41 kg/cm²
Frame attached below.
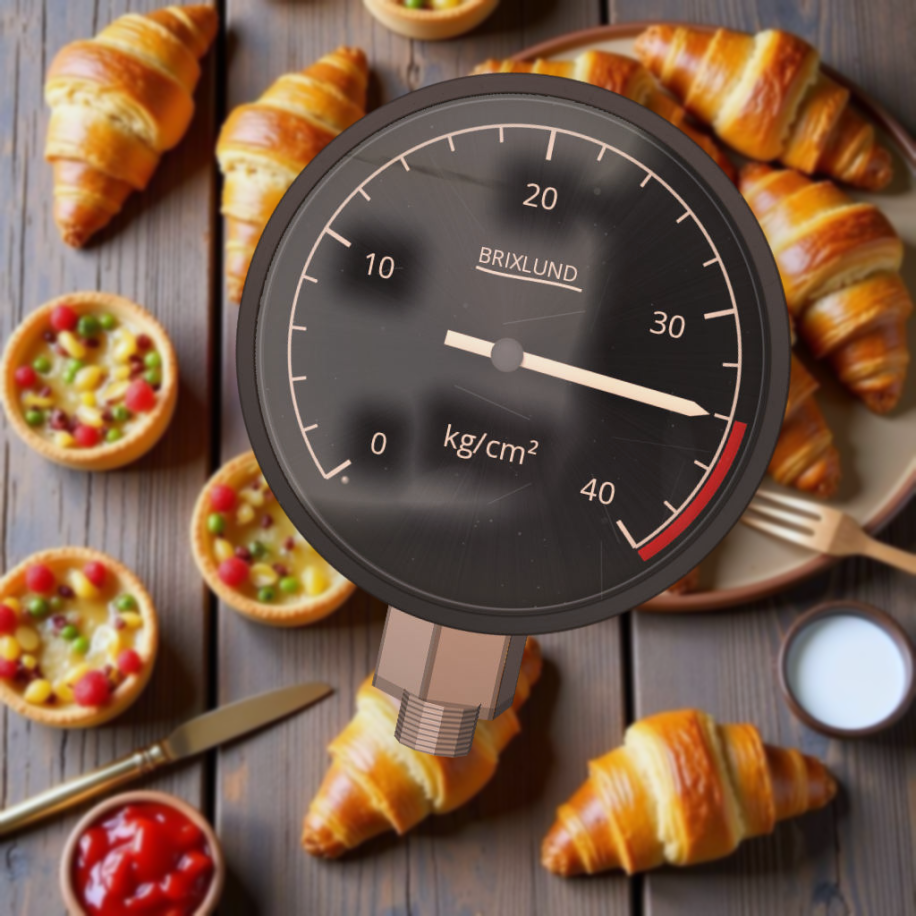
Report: 34 kg/cm²
